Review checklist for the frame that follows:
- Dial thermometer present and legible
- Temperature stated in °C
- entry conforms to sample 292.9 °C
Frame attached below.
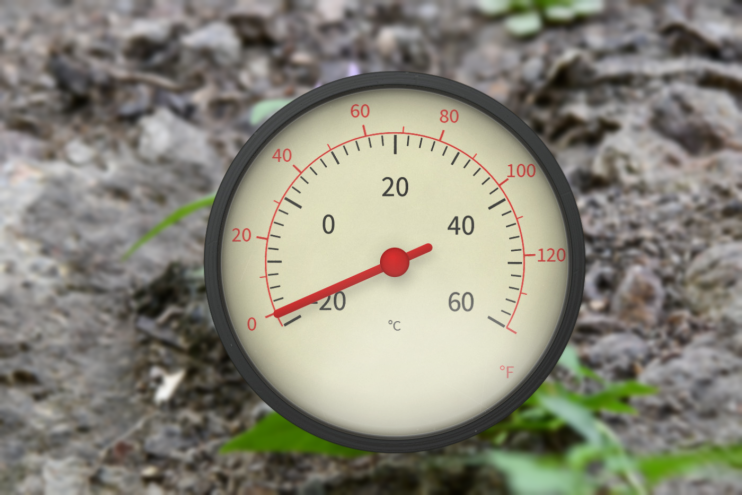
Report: -18 °C
